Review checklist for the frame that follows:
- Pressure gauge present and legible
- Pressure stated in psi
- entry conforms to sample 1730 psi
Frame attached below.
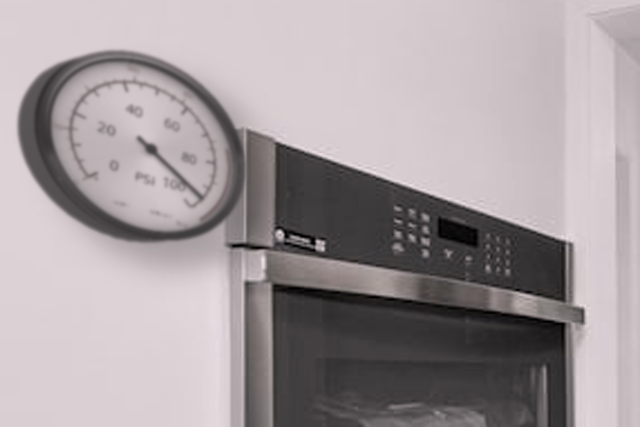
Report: 95 psi
